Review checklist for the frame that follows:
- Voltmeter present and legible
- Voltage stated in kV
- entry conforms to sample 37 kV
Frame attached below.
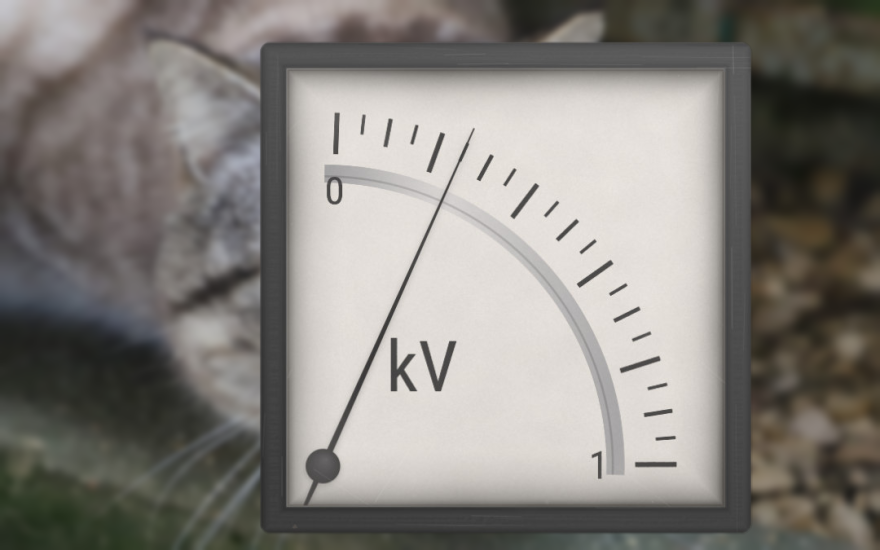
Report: 0.25 kV
